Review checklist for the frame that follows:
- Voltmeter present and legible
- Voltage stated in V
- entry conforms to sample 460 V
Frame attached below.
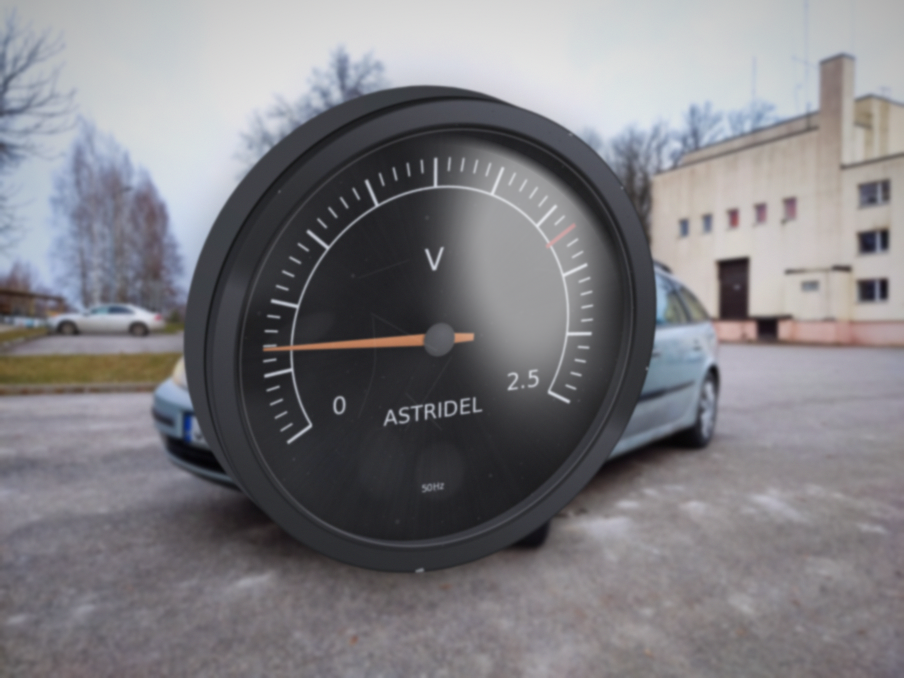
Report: 0.35 V
